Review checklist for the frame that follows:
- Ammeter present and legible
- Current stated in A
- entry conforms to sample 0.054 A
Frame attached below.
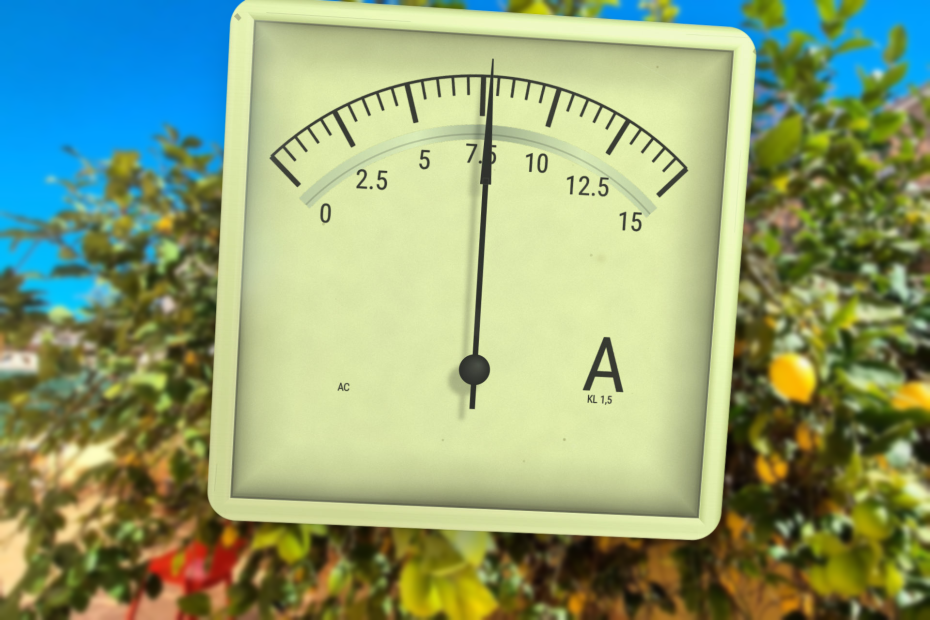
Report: 7.75 A
